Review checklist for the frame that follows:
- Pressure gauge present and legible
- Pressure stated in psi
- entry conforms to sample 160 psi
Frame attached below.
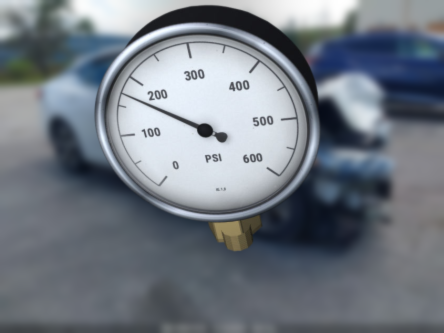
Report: 175 psi
